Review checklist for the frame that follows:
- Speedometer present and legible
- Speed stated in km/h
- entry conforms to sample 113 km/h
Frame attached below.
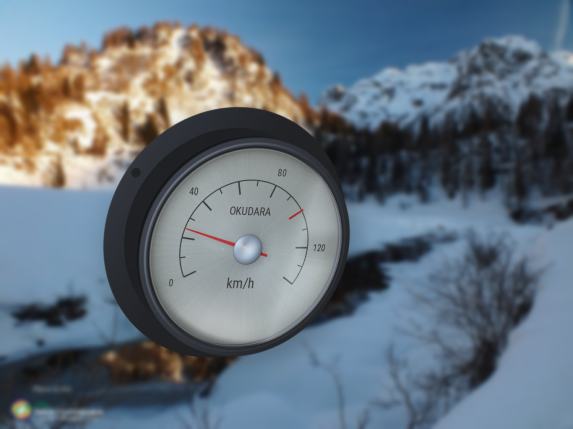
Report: 25 km/h
